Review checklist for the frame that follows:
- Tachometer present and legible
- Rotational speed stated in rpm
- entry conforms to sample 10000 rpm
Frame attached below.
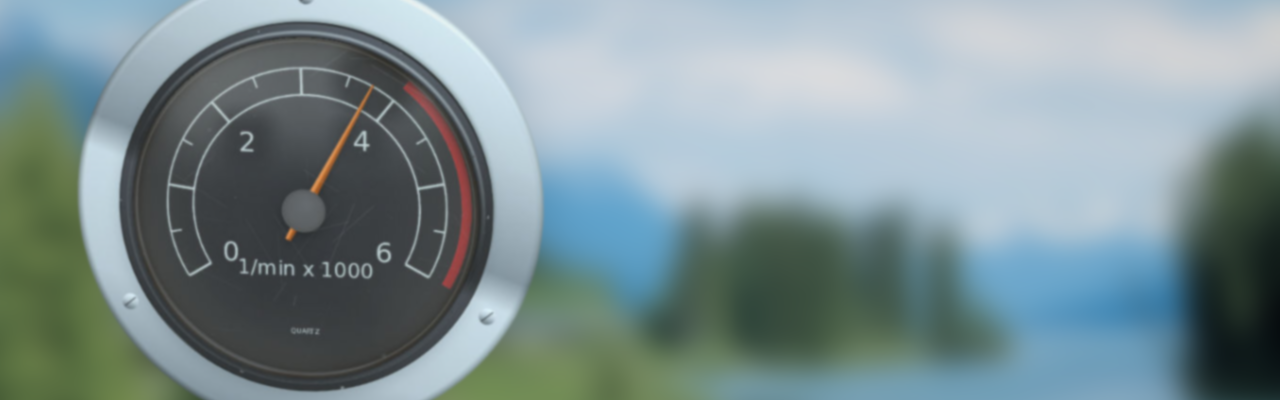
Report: 3750 rpm
